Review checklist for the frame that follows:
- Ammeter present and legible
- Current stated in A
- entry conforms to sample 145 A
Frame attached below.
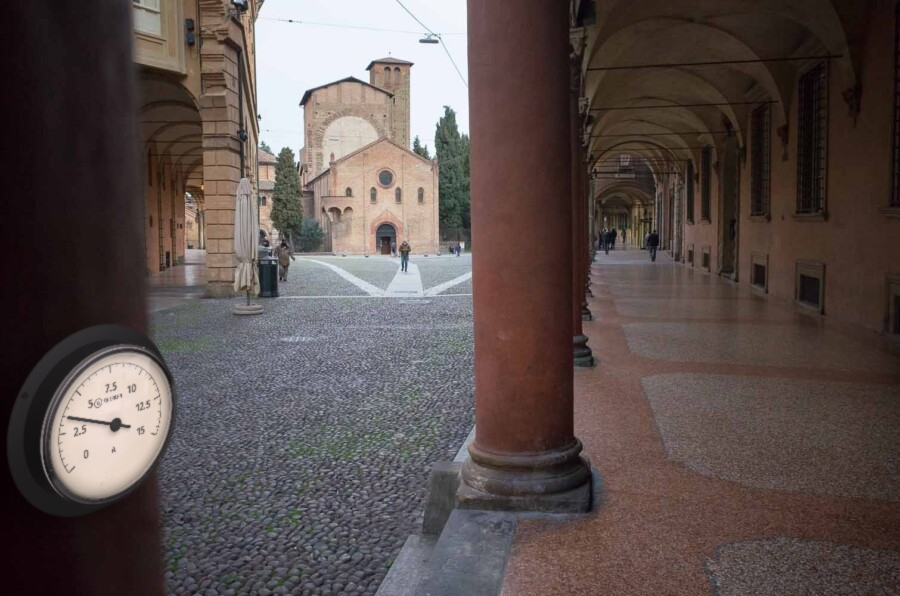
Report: 3.5 A
